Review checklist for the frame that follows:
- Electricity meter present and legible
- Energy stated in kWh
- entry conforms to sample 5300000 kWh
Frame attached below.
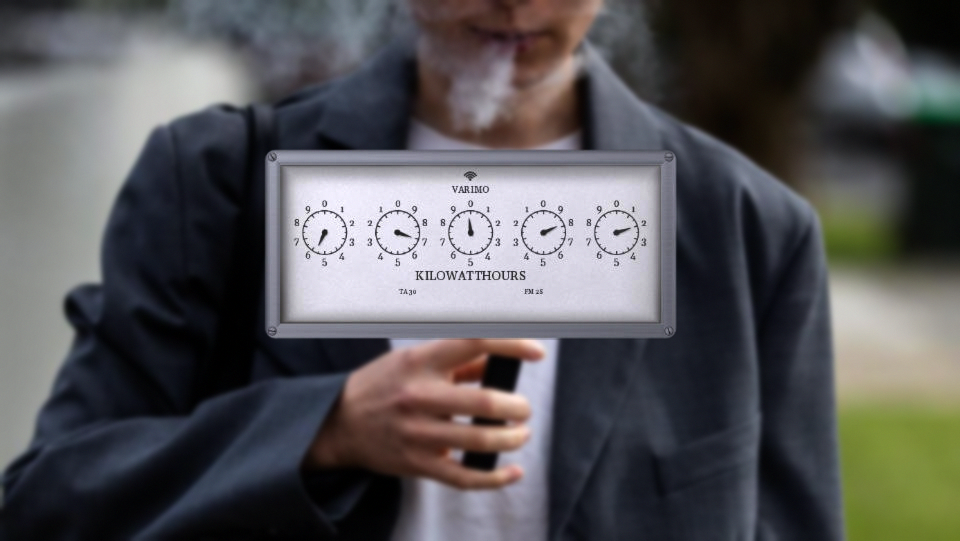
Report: 56982 kWh
